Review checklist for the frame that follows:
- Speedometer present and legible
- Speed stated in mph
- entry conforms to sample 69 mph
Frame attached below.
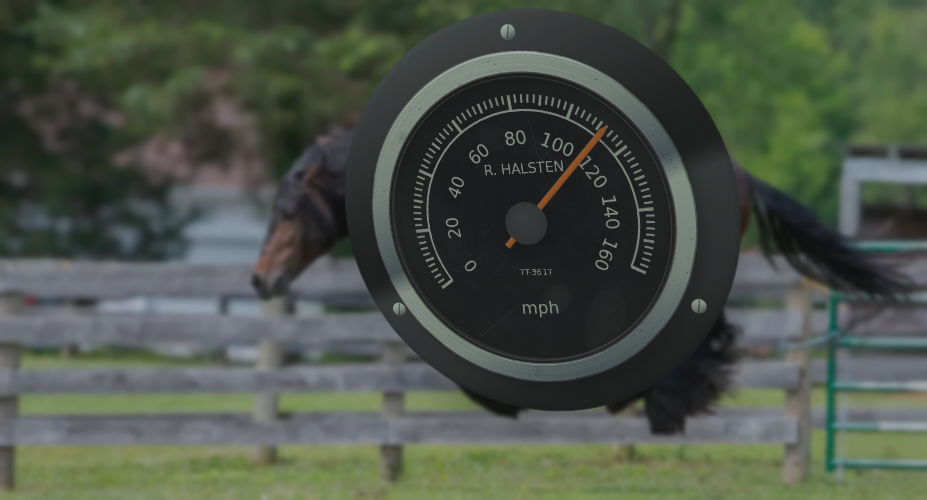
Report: 112 mph
